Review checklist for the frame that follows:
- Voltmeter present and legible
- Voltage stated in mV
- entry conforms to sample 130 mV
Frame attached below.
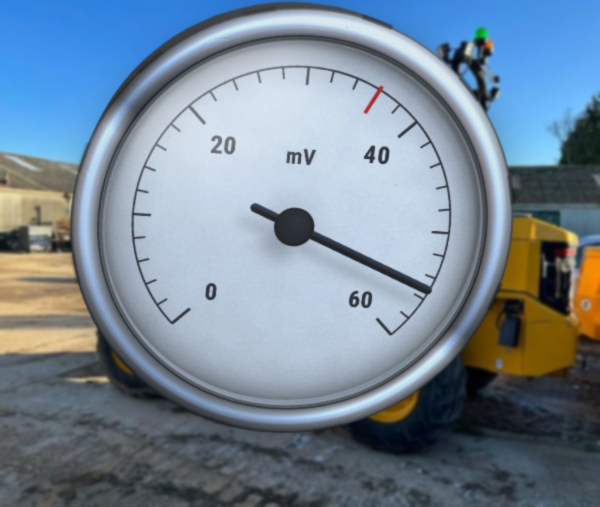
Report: 55 mV
